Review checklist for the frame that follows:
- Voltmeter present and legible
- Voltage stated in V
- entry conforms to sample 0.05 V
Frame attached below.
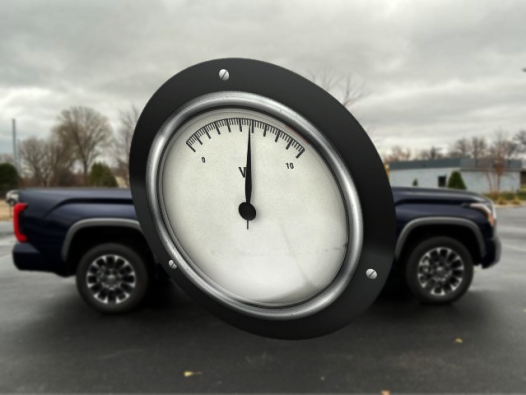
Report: 6 V
